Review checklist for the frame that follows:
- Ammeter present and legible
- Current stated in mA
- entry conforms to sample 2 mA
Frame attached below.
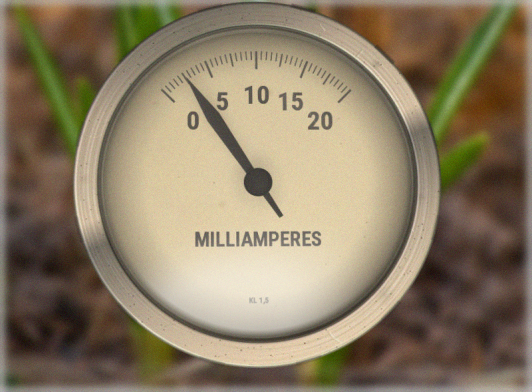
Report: 2.5 mA
